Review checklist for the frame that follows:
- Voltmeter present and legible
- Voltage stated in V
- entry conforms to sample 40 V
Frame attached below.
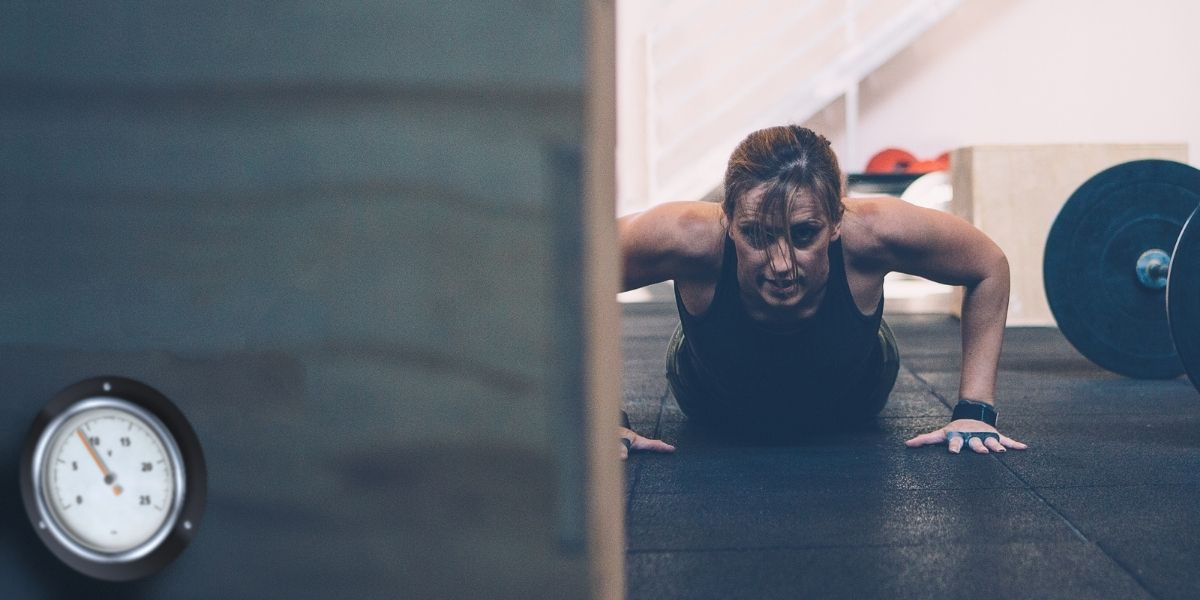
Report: 9 V
